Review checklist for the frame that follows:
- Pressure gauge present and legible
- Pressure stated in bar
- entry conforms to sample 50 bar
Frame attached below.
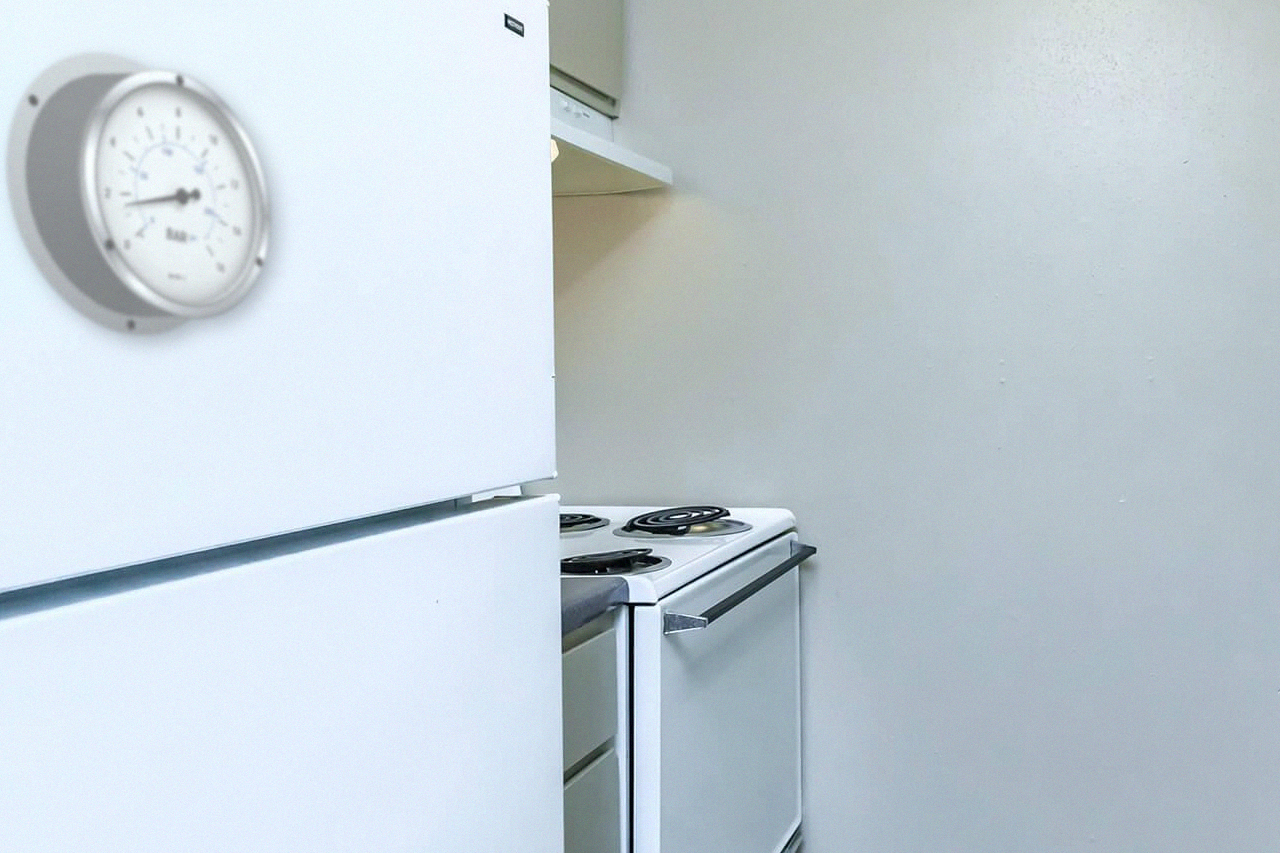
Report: 1.5 bar
